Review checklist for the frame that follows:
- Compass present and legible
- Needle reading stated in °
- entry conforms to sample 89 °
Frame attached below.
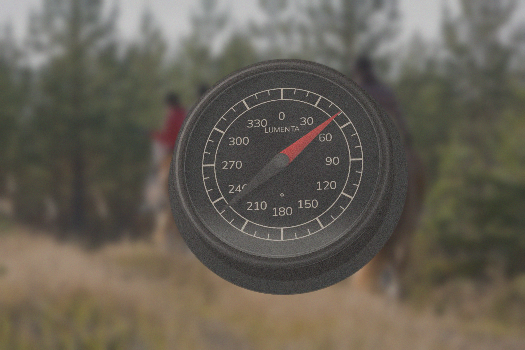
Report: 50 °
